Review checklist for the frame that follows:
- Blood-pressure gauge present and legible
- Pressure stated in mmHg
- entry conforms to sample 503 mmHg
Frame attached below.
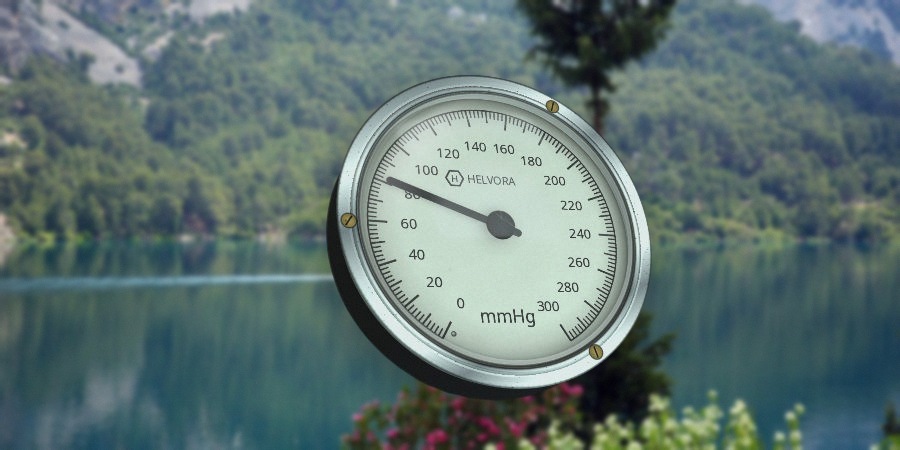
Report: 80 mmHg
